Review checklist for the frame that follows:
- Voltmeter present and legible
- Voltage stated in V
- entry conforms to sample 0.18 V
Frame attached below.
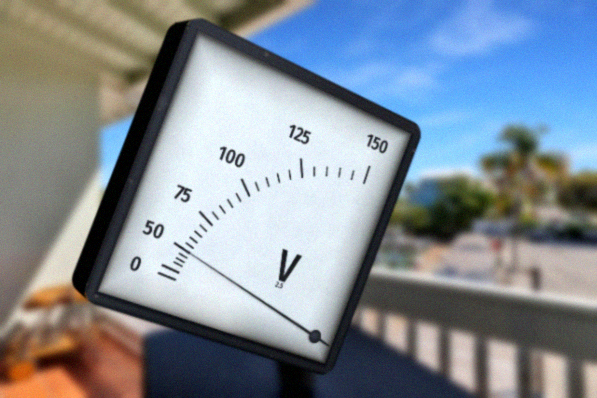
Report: 50 V
